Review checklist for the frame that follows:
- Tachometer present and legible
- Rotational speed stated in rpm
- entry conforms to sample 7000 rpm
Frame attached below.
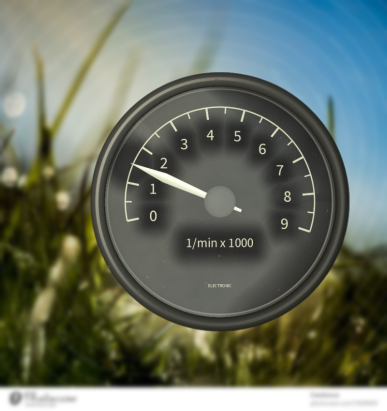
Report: 1500 rpm
